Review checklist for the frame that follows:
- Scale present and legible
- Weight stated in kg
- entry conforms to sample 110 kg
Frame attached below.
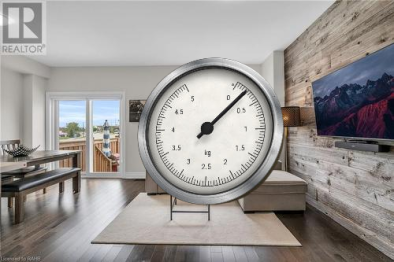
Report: 0.25 kg
